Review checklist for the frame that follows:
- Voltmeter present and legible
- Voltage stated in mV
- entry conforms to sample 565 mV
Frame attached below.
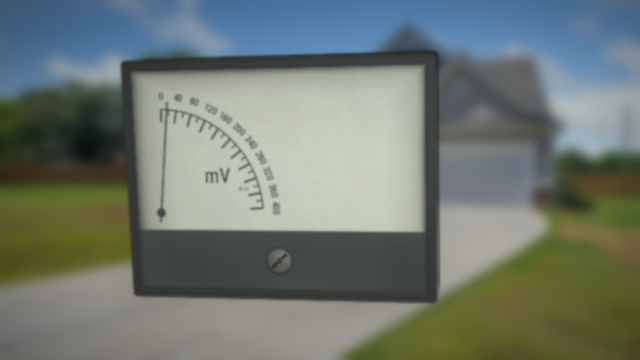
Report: 20 mV
